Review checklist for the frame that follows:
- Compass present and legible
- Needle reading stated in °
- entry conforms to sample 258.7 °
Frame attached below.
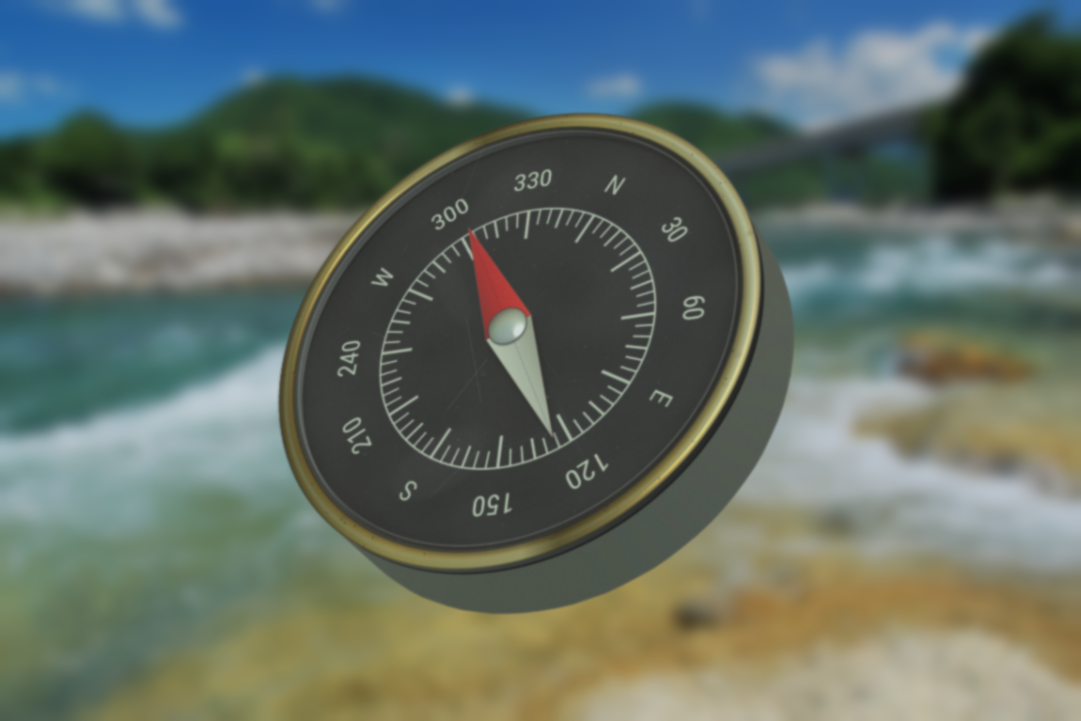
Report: 305 °
